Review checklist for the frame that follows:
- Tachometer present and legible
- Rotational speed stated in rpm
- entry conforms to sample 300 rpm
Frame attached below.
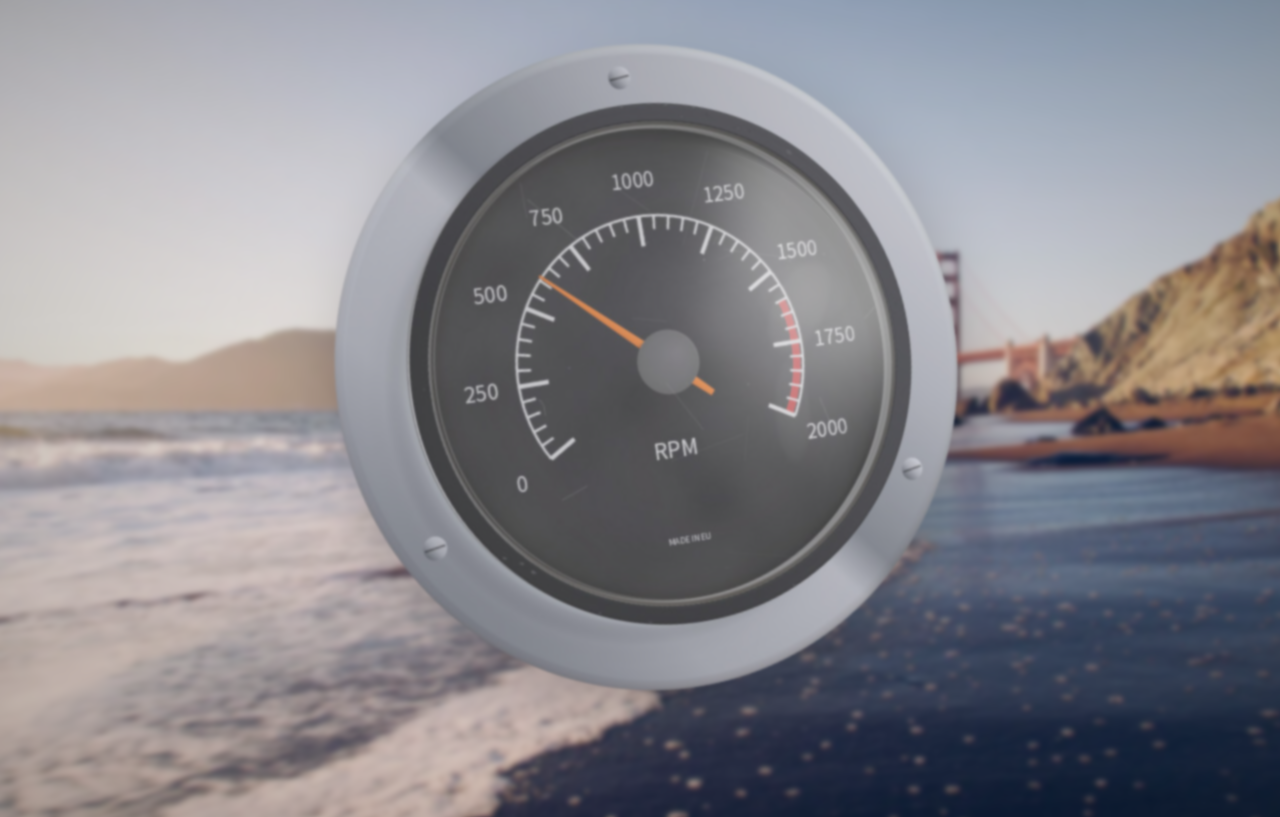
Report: 600 rpm
